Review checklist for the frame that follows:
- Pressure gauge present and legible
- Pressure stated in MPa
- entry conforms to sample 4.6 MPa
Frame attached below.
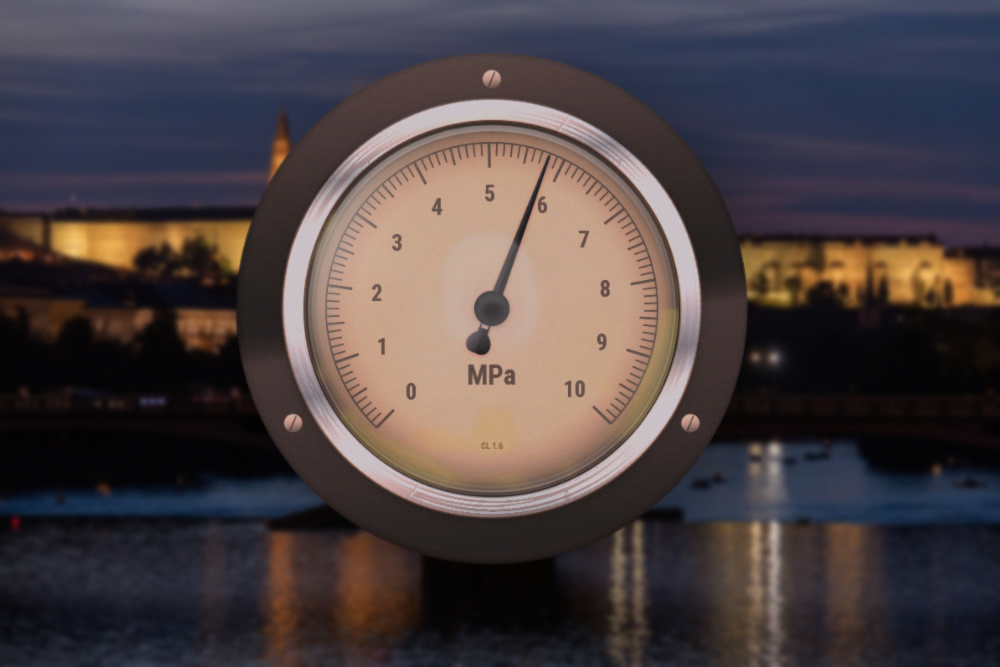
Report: 5.8 MPa
